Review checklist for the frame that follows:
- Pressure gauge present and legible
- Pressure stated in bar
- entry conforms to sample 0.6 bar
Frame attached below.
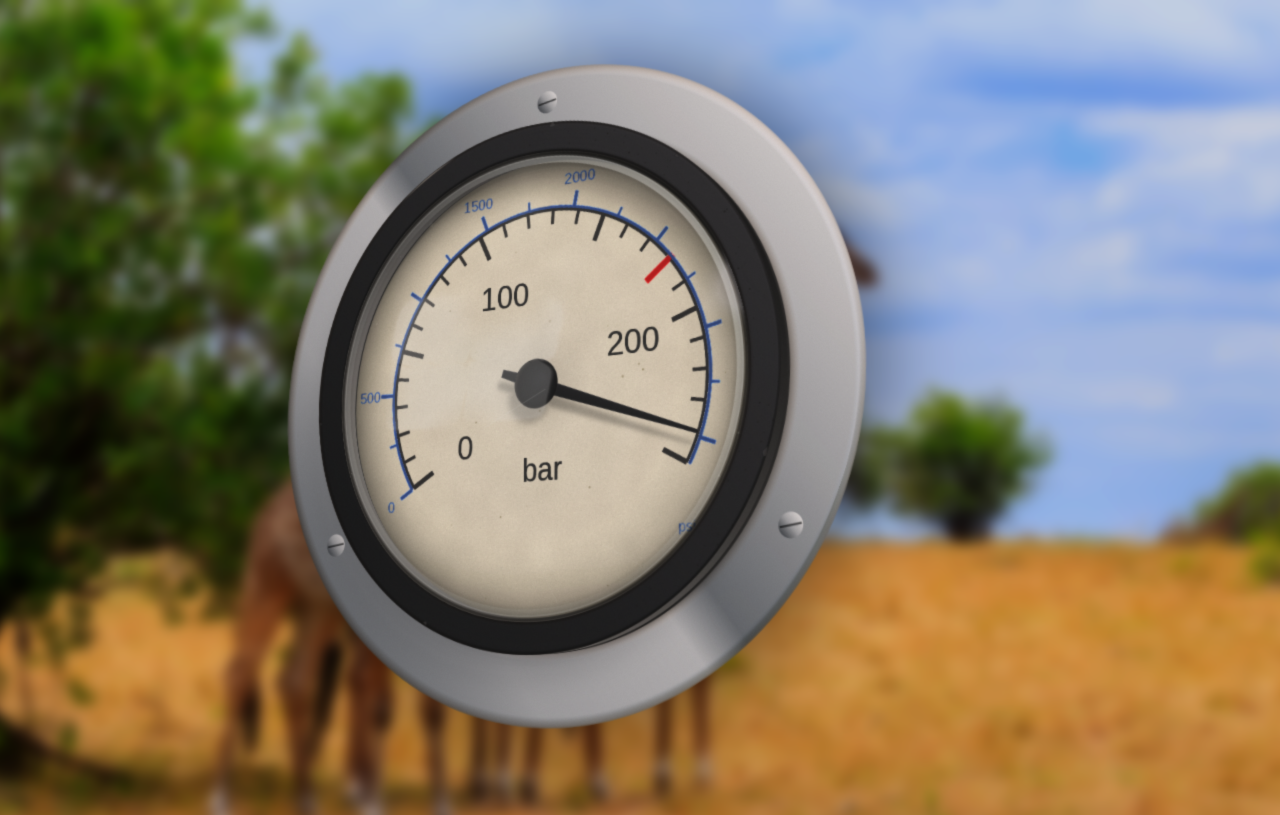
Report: 240 bar
